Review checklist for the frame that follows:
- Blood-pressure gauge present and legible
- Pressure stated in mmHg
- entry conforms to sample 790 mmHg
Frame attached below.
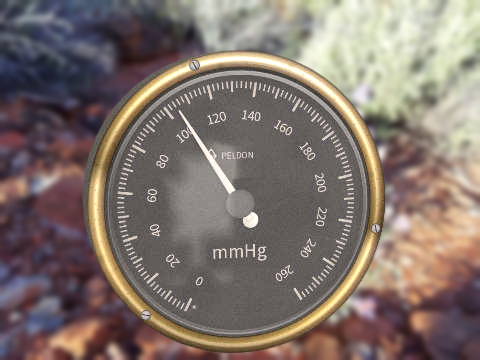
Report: 104 mmHg
